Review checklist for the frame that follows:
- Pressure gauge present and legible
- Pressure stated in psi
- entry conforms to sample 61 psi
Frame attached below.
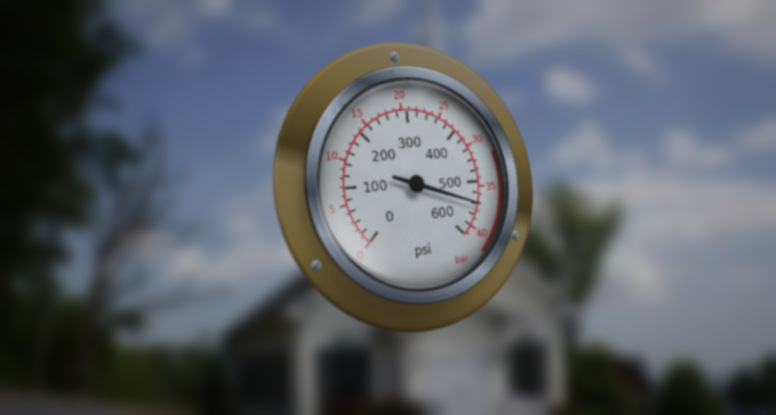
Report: 540 psi
